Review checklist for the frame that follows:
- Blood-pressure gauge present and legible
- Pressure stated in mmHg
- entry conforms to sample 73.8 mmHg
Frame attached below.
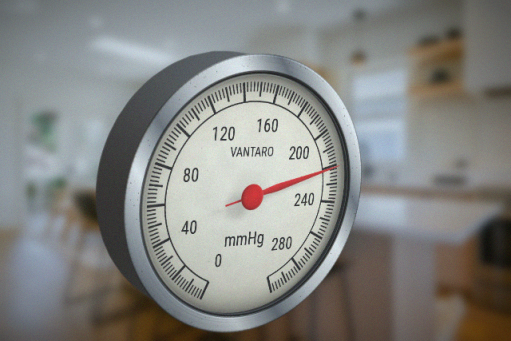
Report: 220 mmHg
